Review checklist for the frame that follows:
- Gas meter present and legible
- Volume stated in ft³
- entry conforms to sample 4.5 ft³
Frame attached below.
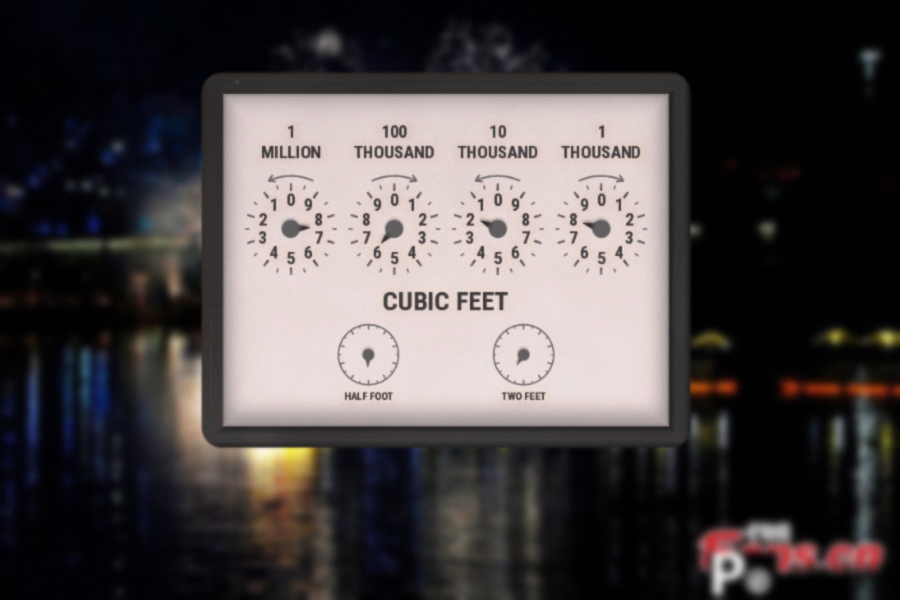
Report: 761800 ft³
